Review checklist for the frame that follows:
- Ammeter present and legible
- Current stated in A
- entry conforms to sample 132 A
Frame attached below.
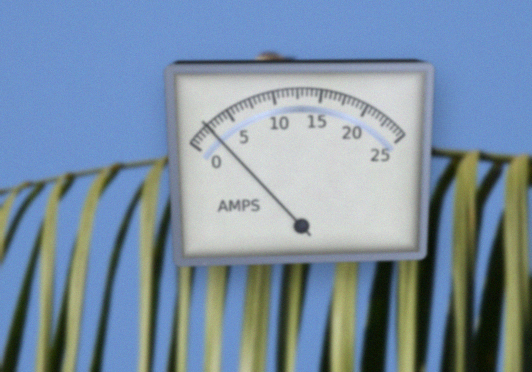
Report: 2.5 A
